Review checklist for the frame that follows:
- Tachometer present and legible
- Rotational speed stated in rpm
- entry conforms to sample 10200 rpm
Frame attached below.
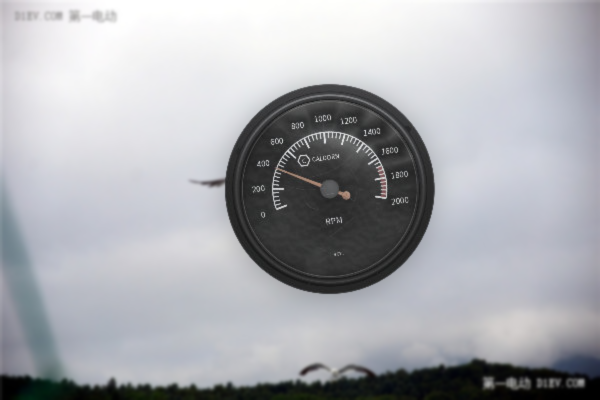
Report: 400 rpm
